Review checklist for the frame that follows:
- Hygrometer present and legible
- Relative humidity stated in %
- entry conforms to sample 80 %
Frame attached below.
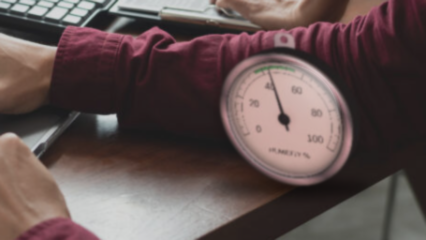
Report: 44 %
